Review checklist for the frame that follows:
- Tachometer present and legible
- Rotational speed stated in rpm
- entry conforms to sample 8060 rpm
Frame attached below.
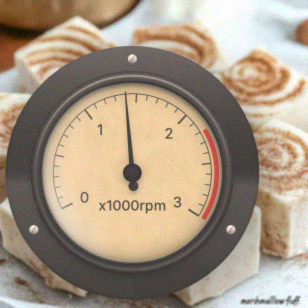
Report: 1400 rpm
